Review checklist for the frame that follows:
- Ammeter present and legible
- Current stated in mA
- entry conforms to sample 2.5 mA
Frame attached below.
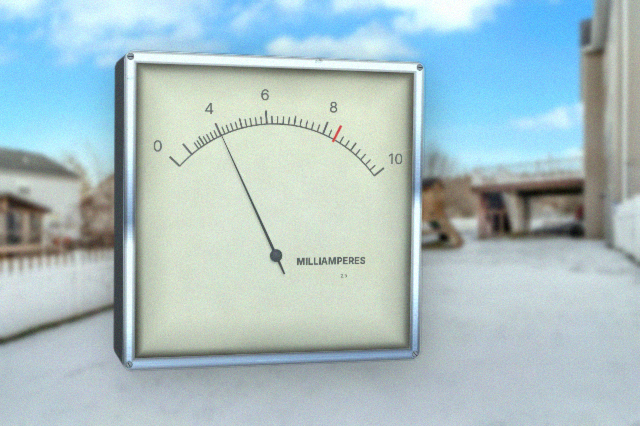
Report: 4 mA
